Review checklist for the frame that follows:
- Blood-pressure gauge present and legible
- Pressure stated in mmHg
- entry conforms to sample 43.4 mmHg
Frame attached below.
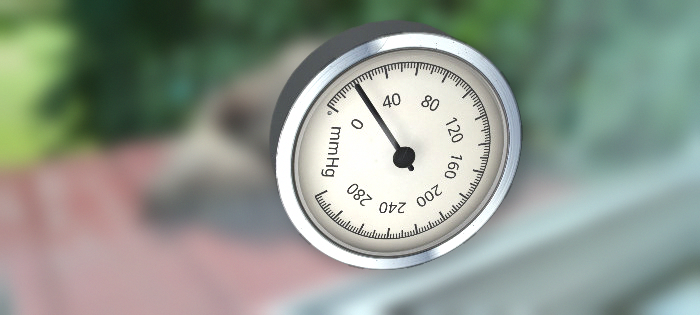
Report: 20 mmHg
